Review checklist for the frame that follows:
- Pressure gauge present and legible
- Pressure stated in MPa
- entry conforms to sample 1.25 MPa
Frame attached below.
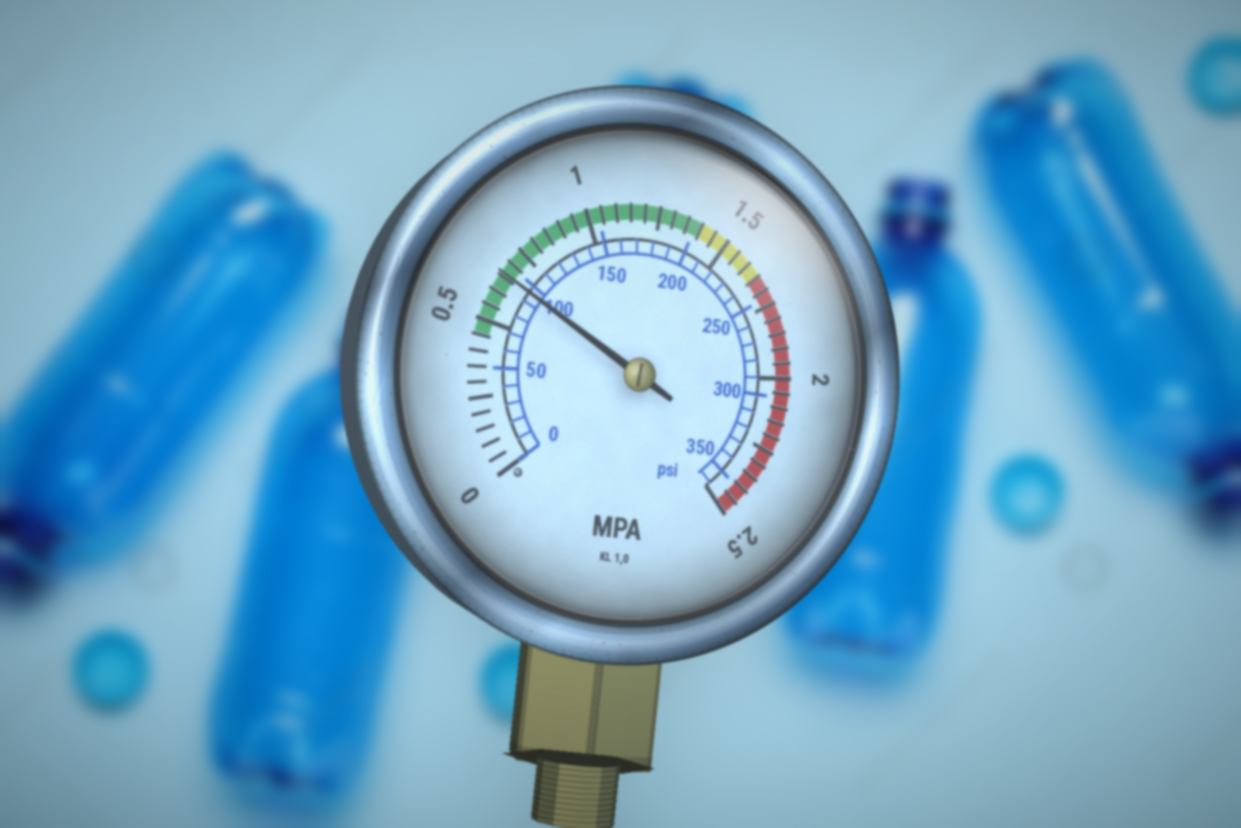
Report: 0.65 MPa
